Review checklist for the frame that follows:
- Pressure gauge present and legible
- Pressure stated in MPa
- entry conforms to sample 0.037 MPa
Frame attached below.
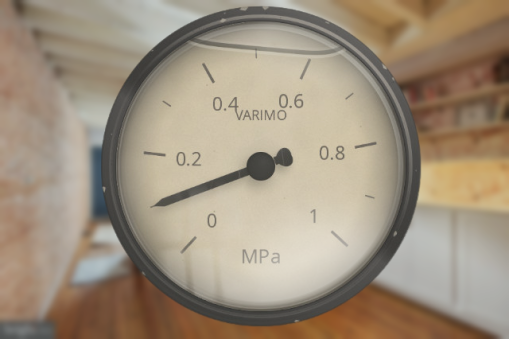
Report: 0.1 MPa
